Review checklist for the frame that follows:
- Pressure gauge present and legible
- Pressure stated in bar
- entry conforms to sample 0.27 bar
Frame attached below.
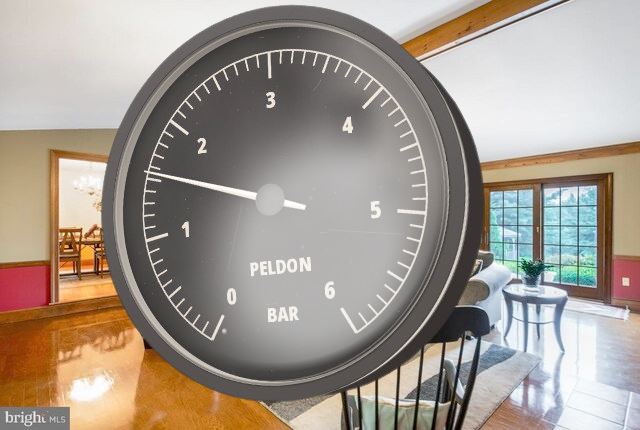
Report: 1.55 bar
